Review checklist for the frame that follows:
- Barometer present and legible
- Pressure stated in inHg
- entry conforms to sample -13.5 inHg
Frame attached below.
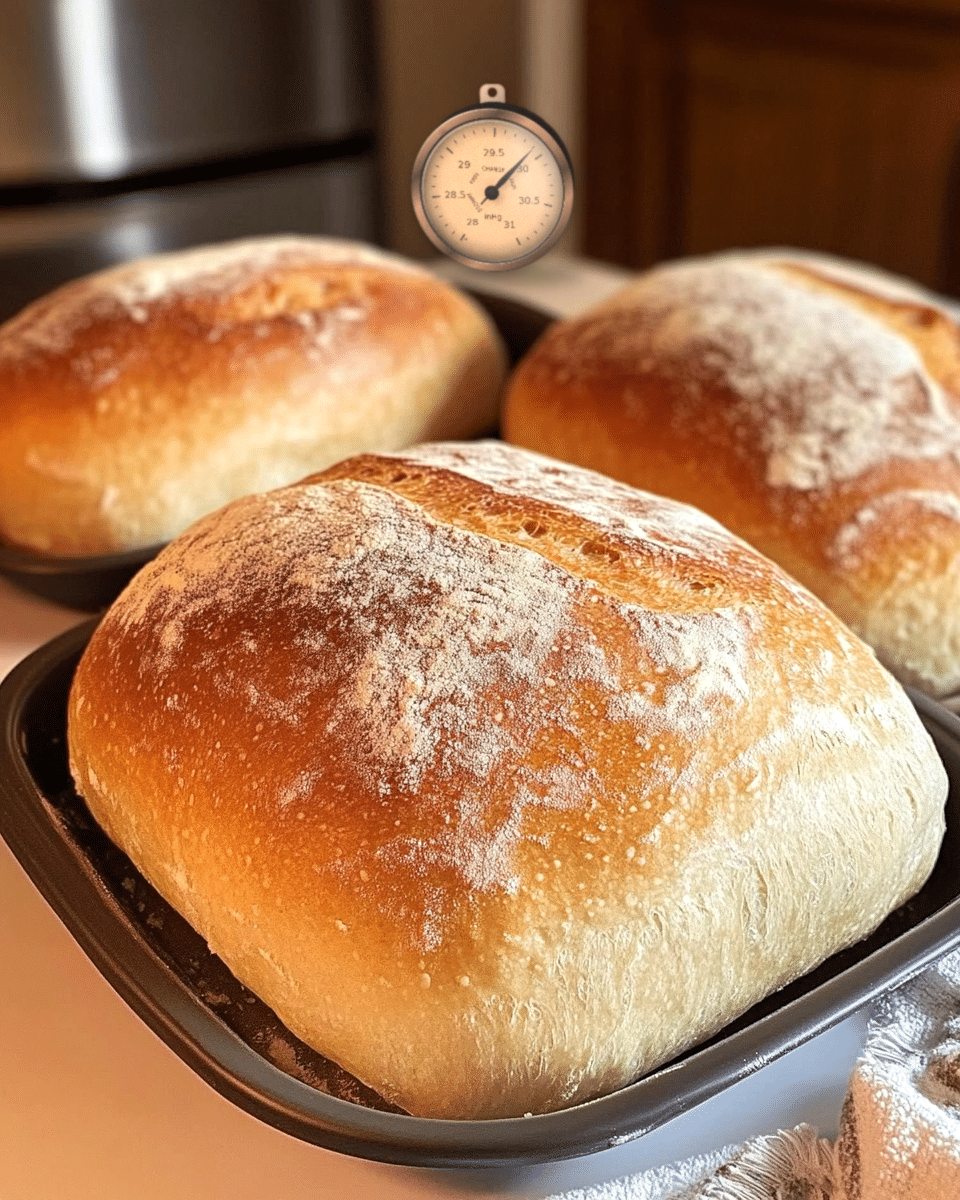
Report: 29.9 inHg
